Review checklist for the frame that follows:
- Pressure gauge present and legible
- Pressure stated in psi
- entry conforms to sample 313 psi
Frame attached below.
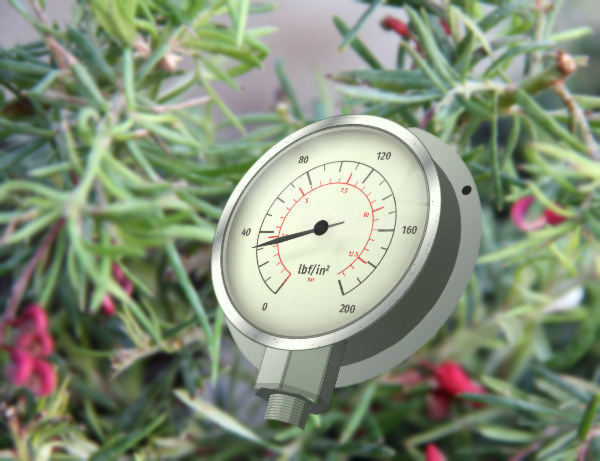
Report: 30 psi
